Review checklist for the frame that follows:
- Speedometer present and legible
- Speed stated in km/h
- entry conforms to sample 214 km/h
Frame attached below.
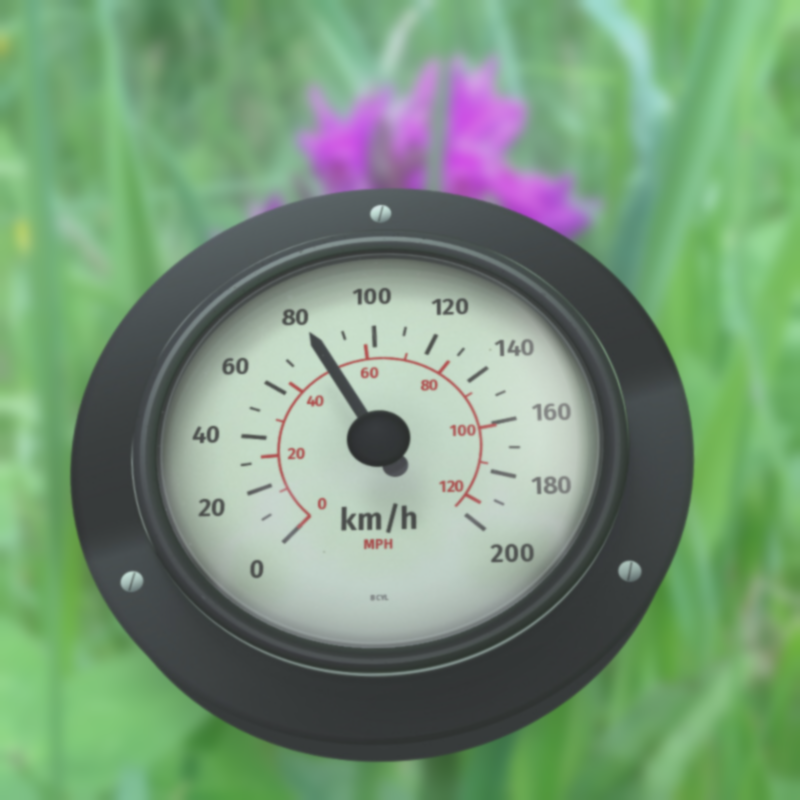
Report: 80 km/h
